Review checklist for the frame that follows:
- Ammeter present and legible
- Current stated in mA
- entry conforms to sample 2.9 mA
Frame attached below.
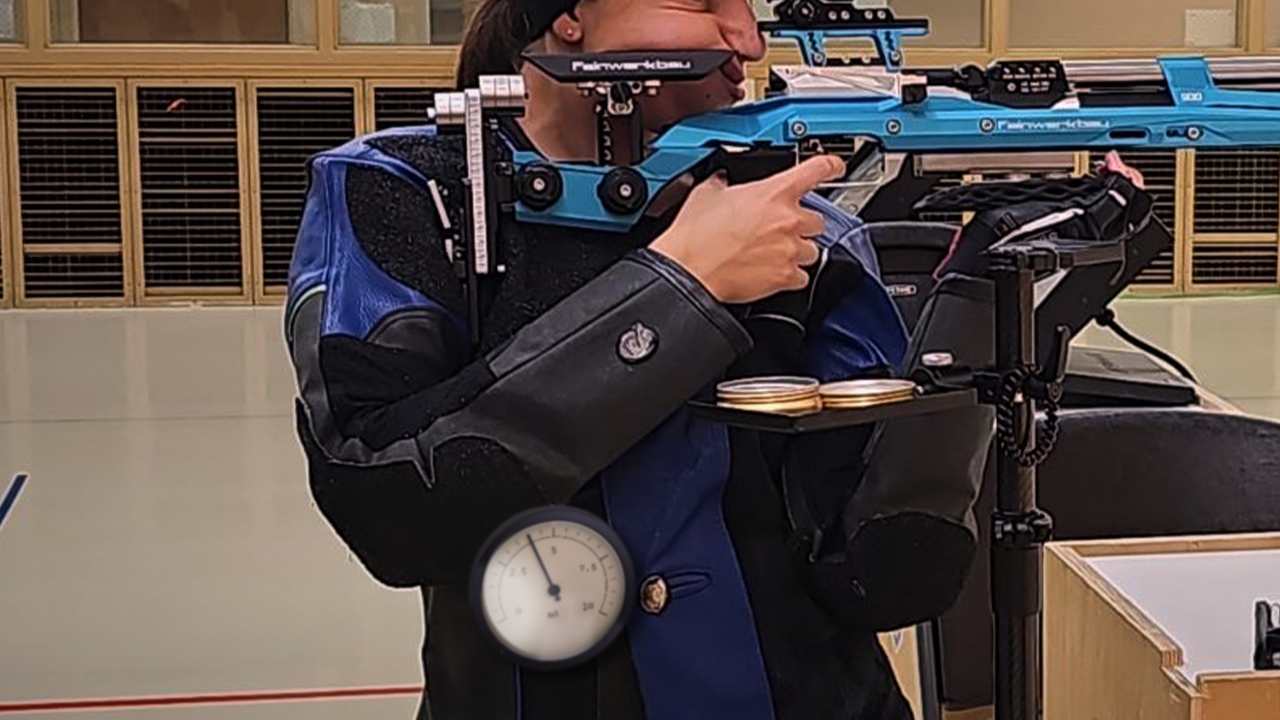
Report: 4 mA
